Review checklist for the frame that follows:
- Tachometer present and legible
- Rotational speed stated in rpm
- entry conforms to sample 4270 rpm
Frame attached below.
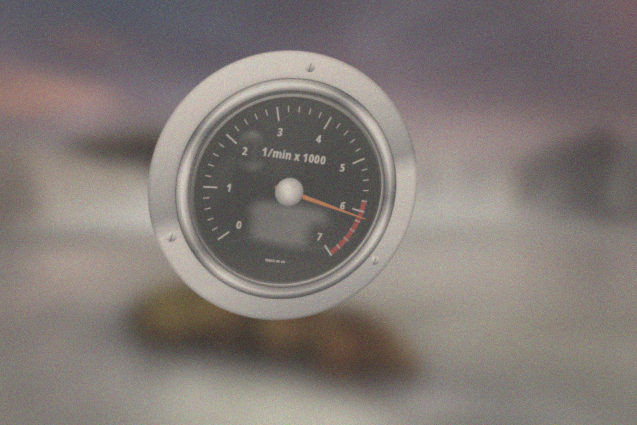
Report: 6100 rpm
